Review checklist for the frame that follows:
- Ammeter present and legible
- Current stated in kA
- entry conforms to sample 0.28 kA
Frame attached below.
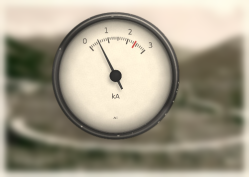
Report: 0.5 kA
